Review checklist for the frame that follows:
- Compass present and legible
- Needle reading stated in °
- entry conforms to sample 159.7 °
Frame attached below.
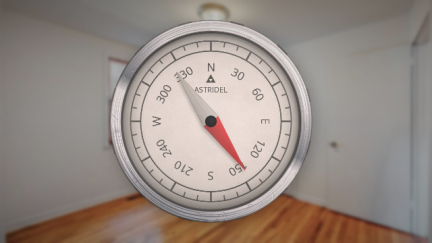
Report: 145 °
